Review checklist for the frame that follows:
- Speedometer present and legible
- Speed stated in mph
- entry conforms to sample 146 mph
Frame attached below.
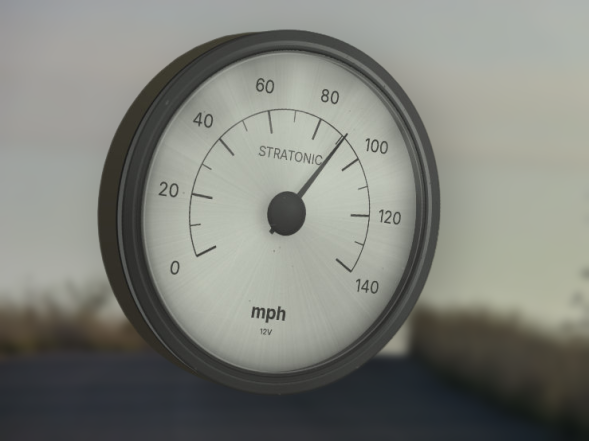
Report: 90 mph
